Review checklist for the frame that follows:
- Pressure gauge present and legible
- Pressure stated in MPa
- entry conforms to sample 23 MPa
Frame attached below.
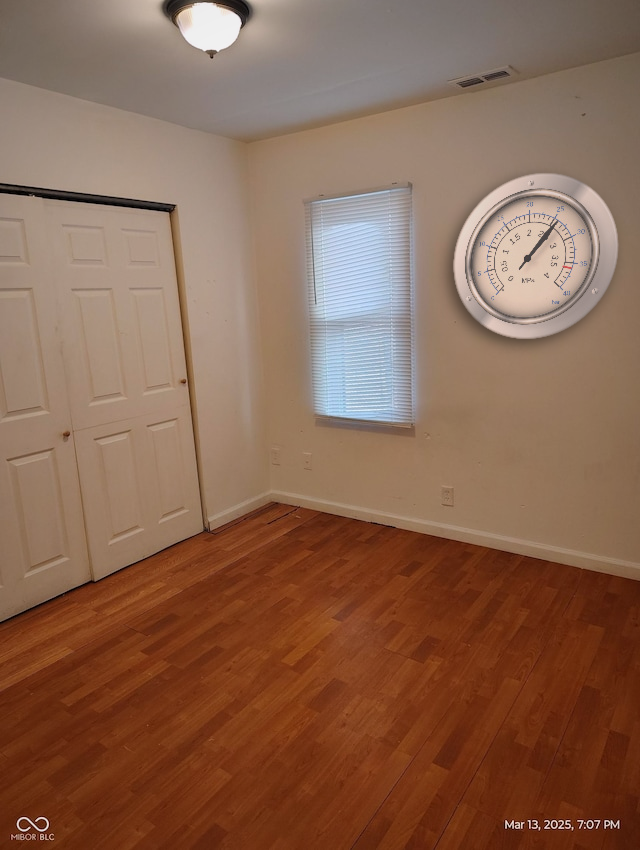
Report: 2.6 MPa
